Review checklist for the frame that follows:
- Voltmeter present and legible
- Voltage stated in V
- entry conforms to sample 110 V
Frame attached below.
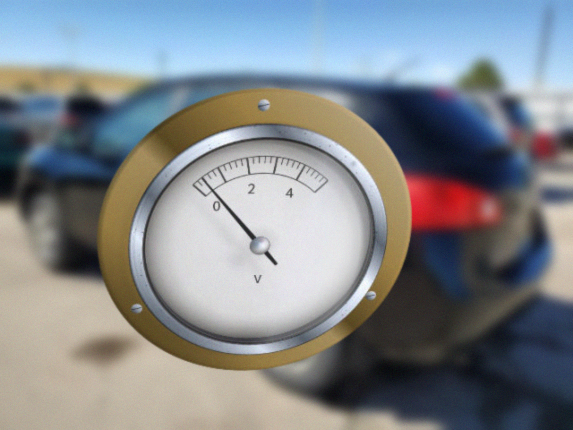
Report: 0.4 V
